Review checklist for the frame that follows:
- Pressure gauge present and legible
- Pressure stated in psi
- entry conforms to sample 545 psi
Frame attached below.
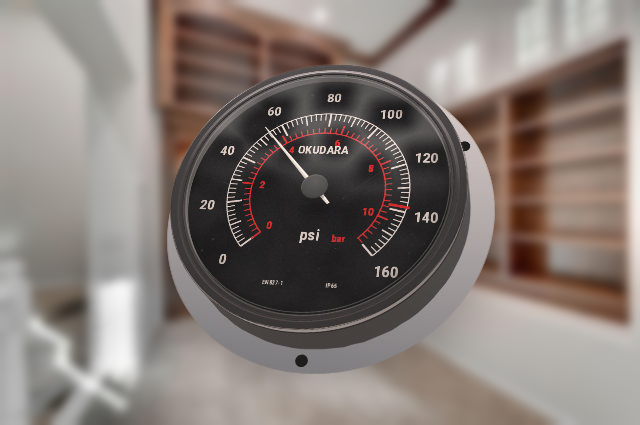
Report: 54 psi
